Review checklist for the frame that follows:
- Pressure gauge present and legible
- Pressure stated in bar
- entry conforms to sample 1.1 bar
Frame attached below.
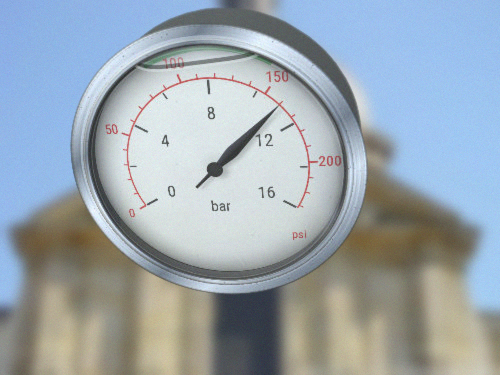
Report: 11 bar
